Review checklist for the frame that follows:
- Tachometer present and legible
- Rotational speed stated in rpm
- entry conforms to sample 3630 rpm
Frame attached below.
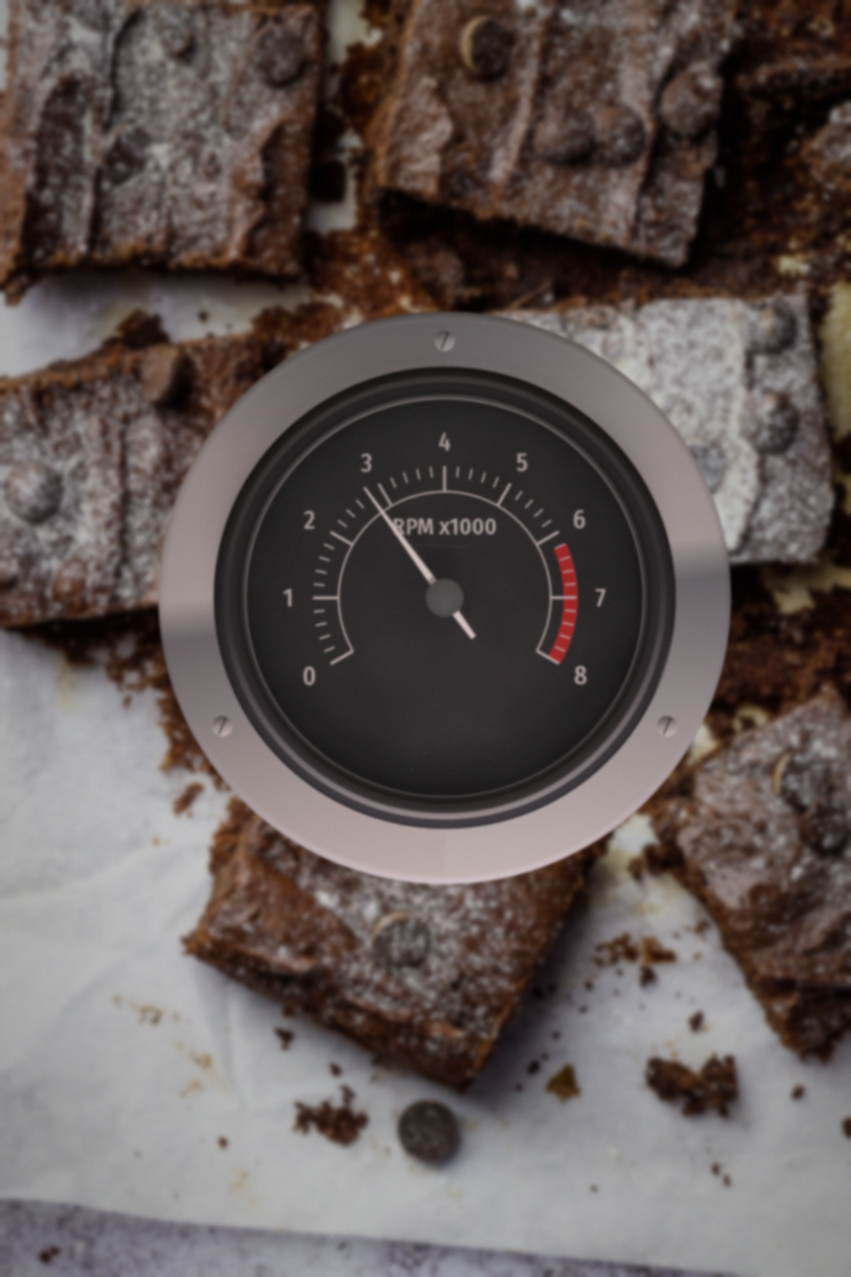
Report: 2800 rpm
